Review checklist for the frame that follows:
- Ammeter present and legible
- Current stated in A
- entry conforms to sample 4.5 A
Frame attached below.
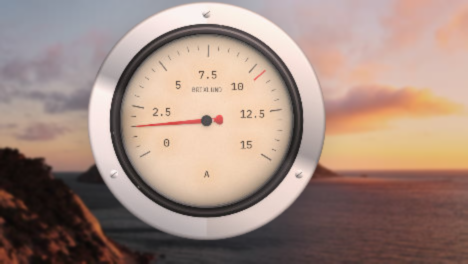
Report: 1.5 A
